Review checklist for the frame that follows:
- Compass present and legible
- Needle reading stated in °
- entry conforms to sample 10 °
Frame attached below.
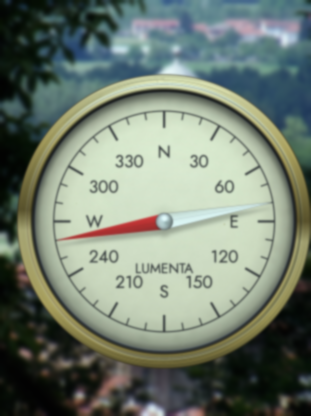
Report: 260 °
